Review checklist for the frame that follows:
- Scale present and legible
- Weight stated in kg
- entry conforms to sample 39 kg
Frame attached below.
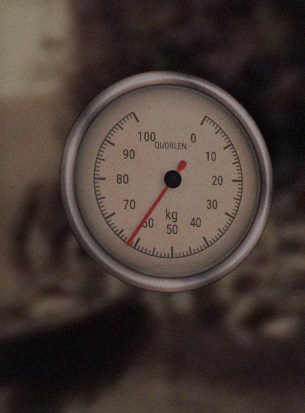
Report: 62 kg
